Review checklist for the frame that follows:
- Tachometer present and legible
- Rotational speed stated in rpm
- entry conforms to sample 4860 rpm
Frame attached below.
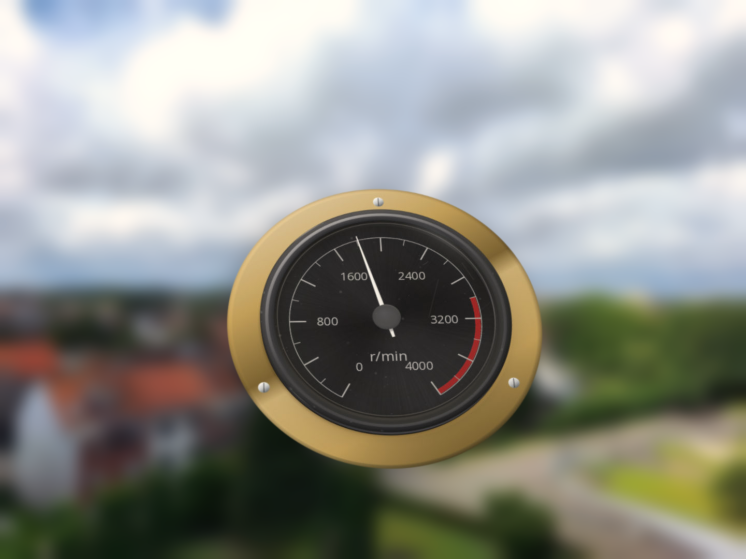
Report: 1800 rpm
